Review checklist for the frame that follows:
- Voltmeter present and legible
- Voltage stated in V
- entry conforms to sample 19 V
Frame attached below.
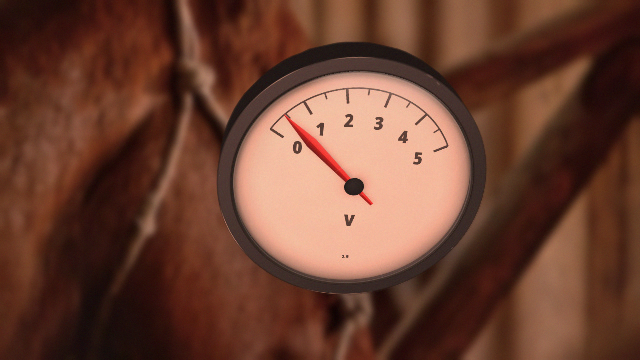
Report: 0.5 V
